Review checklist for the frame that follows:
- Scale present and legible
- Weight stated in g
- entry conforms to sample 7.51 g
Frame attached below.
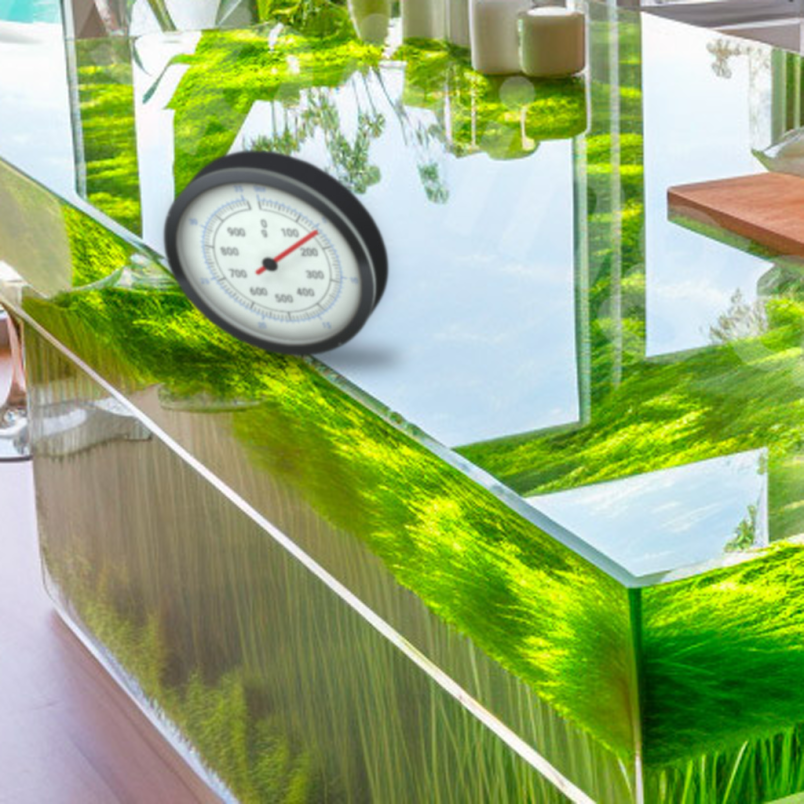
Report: 150 g
